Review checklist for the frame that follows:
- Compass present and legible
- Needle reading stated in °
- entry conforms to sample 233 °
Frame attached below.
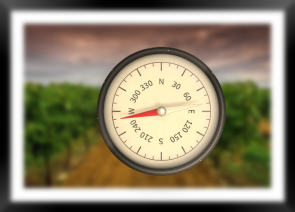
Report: 260 °
